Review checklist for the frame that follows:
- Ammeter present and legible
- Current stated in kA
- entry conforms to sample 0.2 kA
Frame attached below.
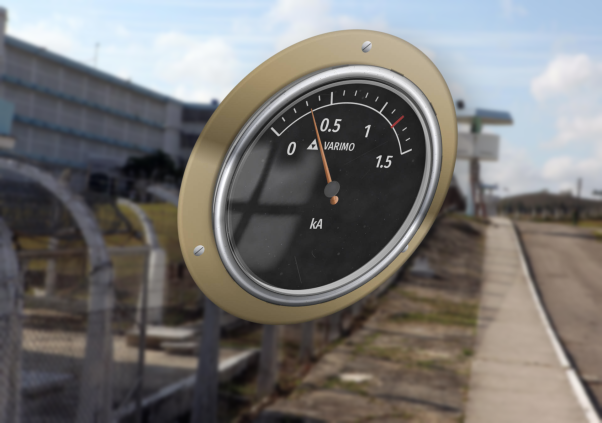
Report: 0.3 kA
